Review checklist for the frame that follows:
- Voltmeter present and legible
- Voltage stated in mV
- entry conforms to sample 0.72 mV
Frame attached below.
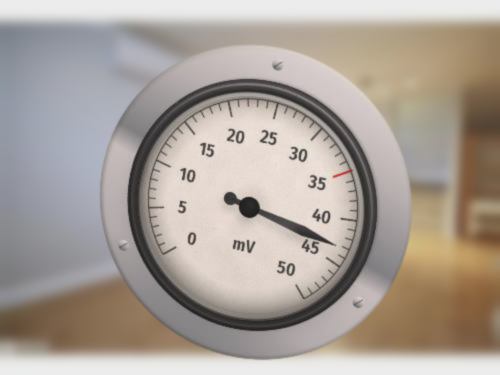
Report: 43 mV
